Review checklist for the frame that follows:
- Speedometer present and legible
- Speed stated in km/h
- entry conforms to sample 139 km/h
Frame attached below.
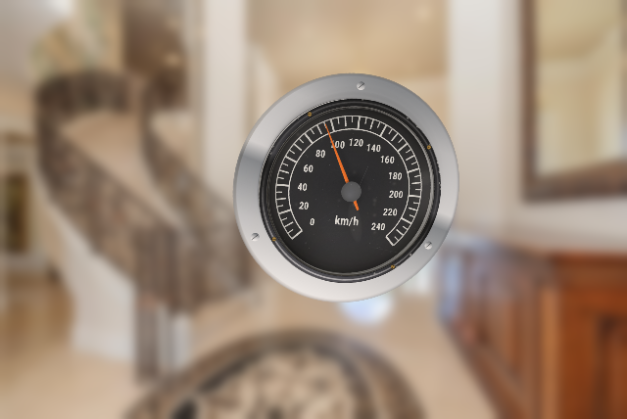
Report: 95 km/h
